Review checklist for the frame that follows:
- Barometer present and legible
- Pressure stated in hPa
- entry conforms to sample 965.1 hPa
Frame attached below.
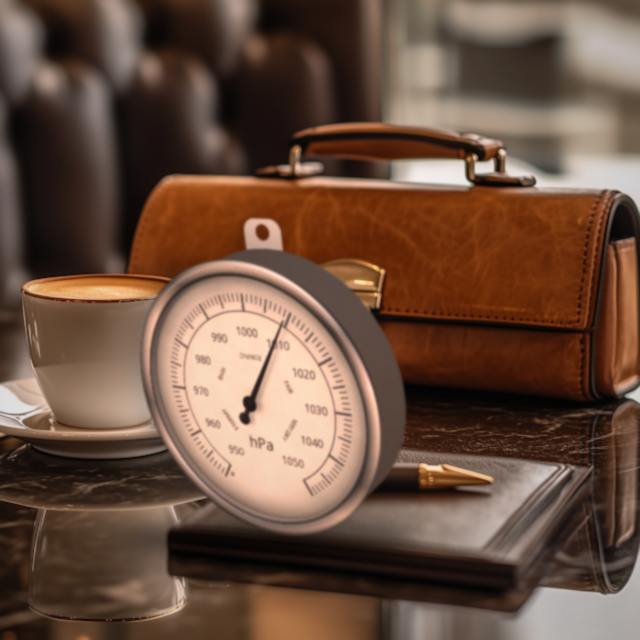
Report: 1010 hPa
